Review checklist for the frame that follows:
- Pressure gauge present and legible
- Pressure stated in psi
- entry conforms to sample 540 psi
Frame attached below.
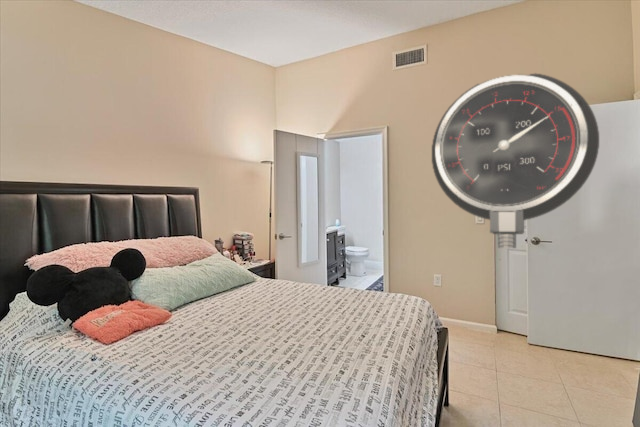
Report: 220 psi
